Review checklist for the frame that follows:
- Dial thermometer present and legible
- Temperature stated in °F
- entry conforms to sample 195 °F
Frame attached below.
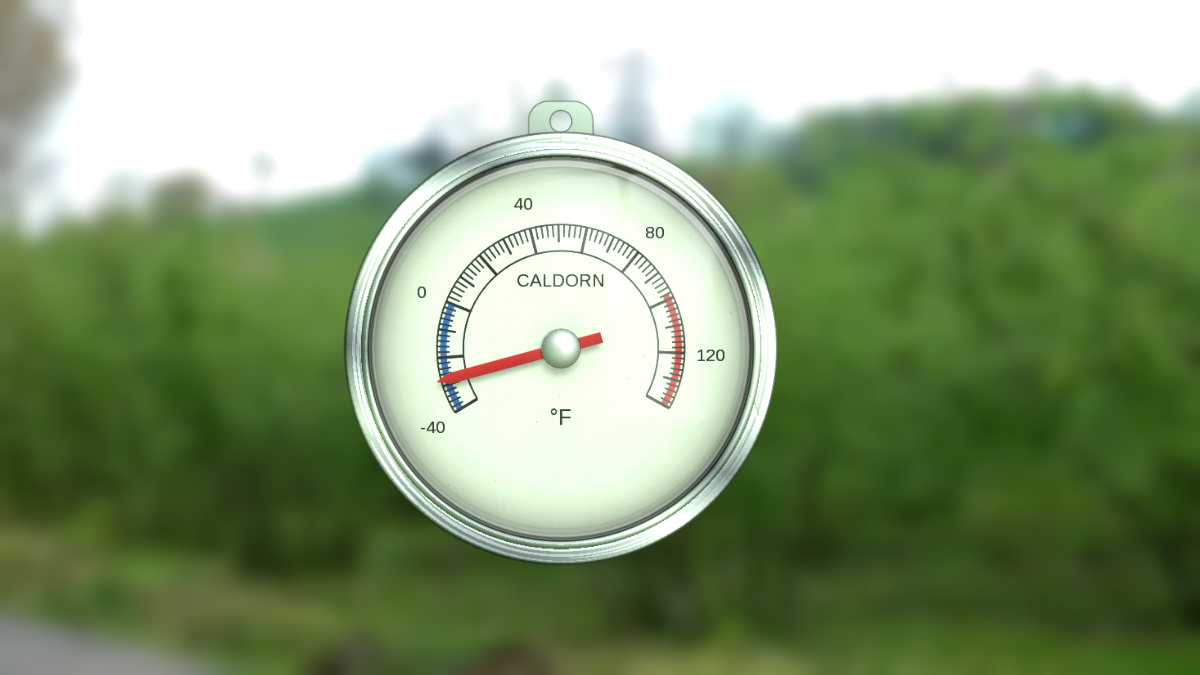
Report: -28 °F
